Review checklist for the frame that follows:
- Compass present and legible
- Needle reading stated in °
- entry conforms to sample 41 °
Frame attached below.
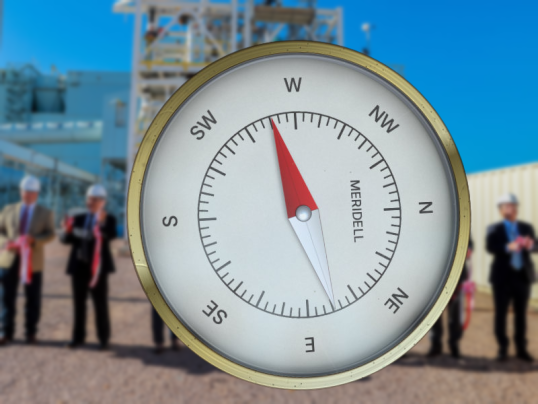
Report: 255 °
